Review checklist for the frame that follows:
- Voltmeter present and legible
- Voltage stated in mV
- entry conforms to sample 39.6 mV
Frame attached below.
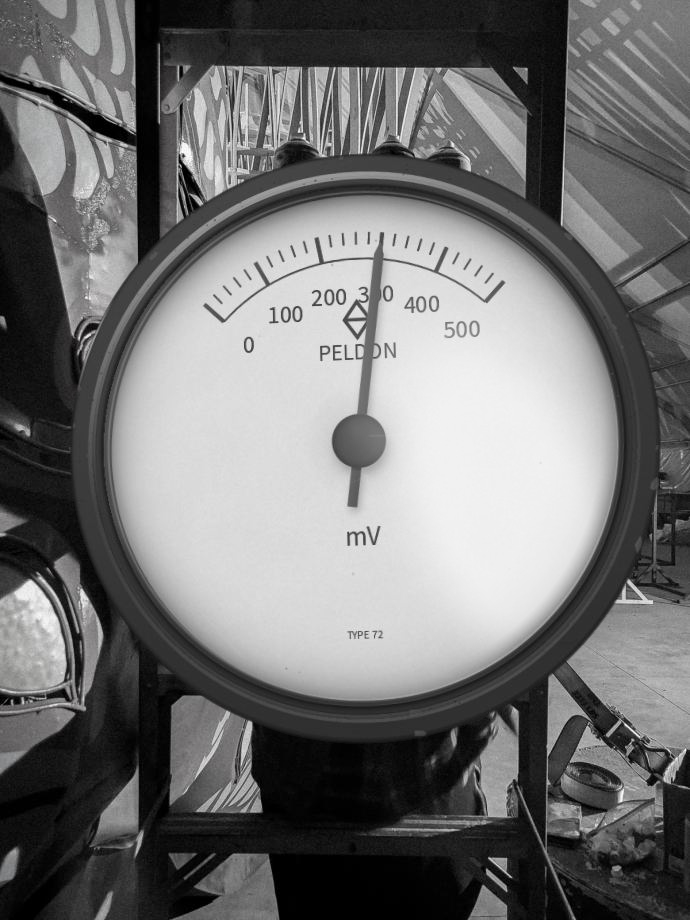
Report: 300 mV
